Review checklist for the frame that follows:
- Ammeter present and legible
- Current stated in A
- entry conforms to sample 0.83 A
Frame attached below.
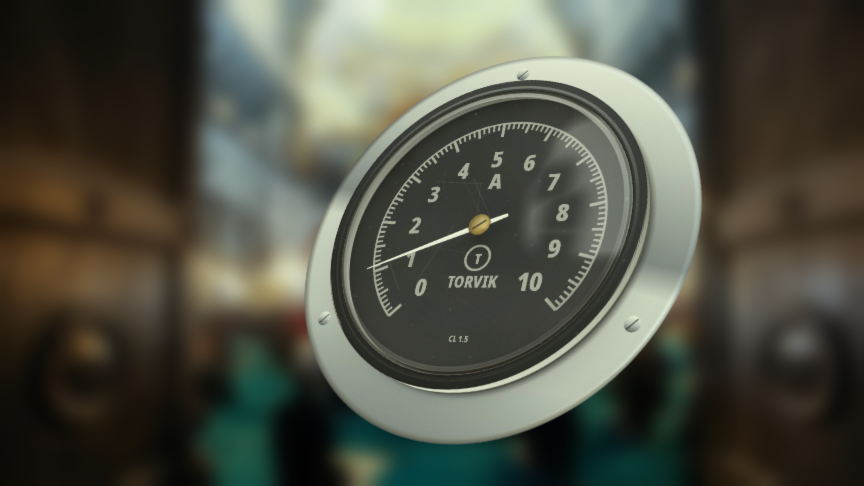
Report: 1 A
